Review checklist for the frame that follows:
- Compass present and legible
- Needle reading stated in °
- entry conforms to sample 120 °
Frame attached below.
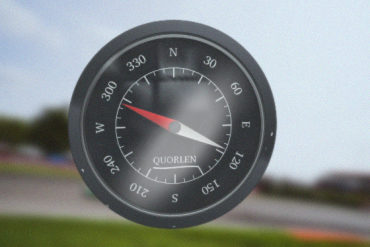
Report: 295 °
